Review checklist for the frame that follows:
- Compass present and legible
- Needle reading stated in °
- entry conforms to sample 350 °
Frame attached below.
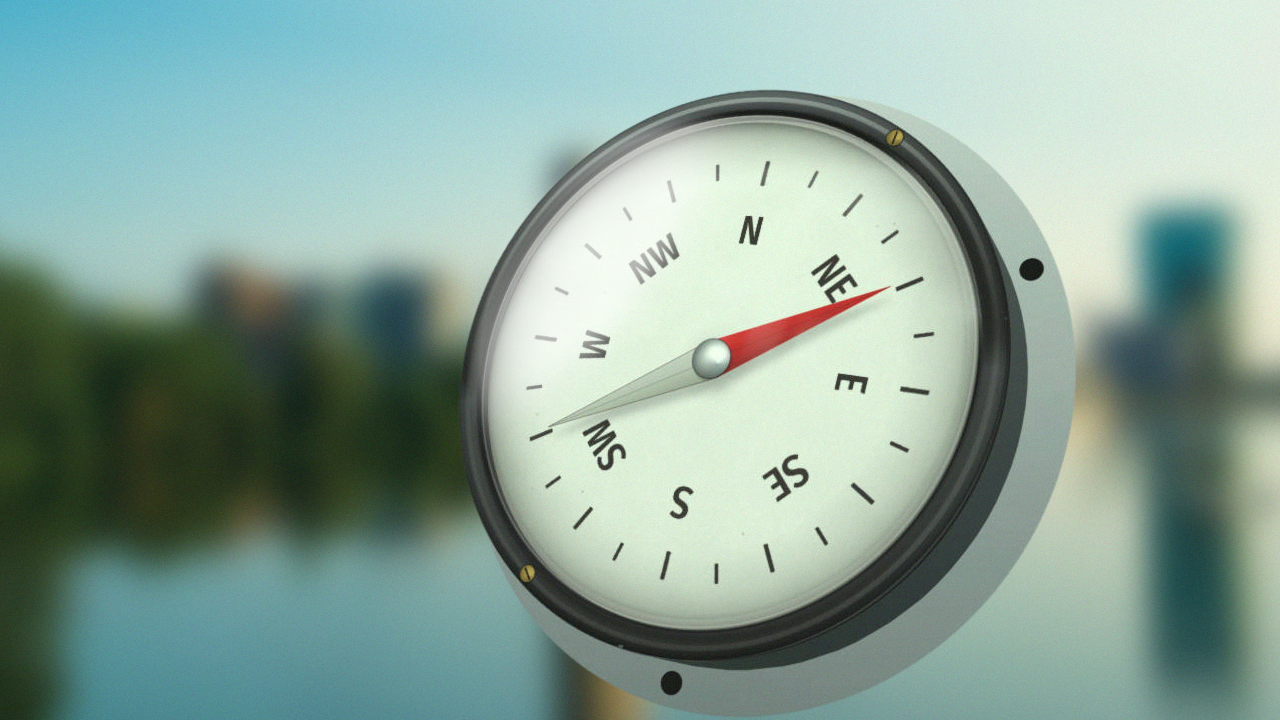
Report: 60 °
